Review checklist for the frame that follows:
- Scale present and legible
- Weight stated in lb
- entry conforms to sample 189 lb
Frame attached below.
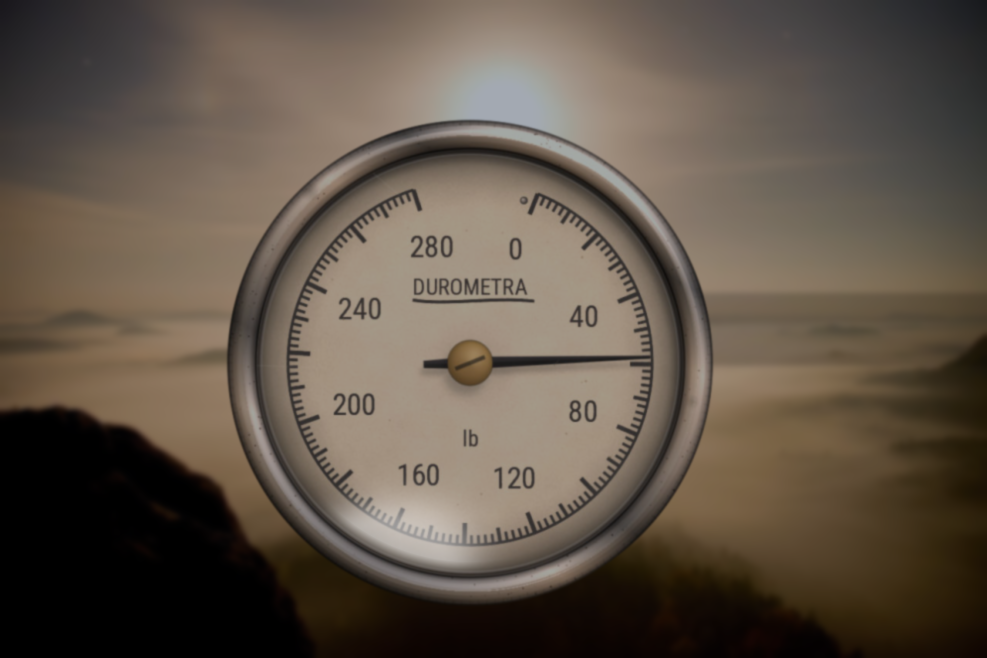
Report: 58 lb
